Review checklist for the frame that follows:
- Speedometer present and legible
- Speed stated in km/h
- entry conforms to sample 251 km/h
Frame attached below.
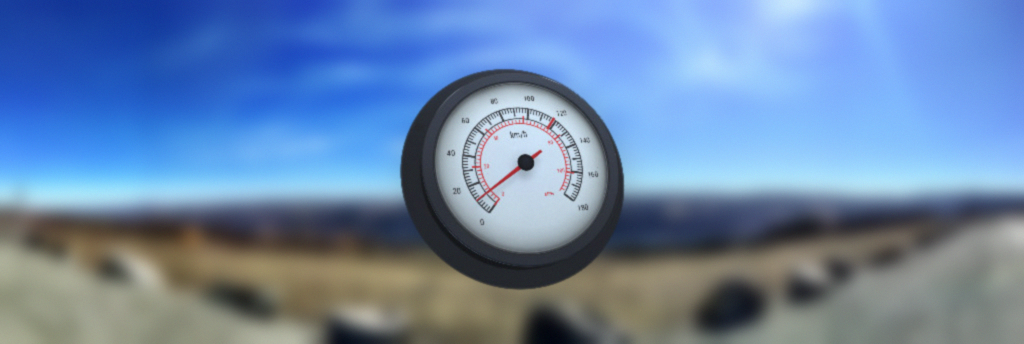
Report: 10 km/h
